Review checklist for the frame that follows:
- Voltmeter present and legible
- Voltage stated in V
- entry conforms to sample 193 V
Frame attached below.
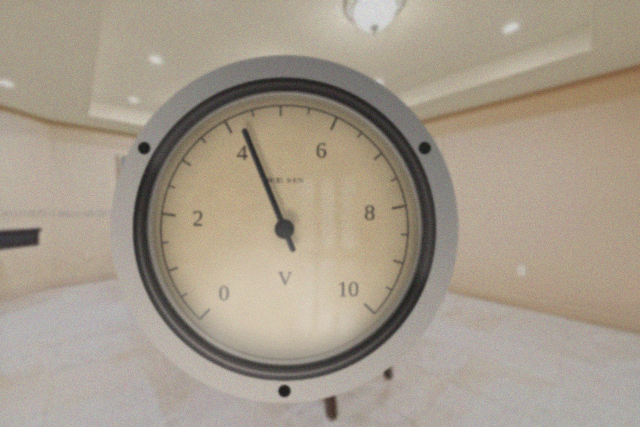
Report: 4.25 V
